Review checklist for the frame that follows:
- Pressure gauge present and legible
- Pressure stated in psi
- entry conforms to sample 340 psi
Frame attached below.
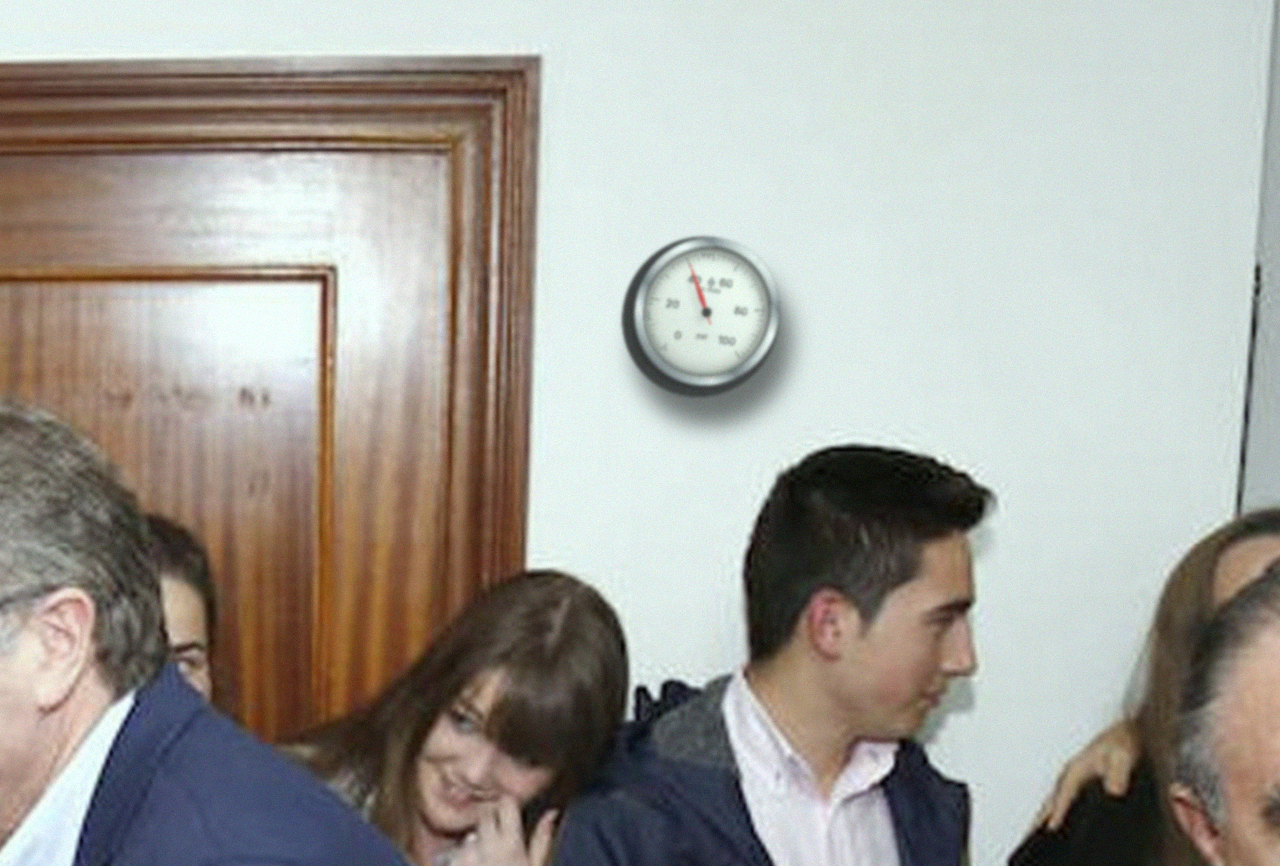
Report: 40 psi
